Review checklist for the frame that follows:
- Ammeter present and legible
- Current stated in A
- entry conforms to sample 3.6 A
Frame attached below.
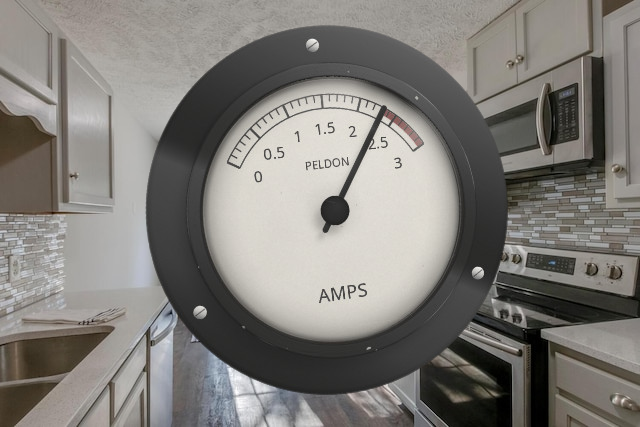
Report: 2.3 A
